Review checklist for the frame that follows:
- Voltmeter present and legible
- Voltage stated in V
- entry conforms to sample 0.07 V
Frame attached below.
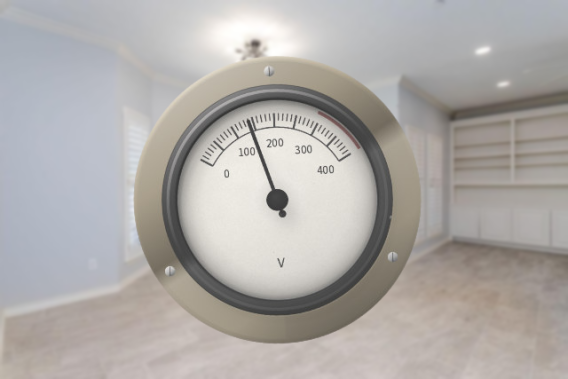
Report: 140 V
